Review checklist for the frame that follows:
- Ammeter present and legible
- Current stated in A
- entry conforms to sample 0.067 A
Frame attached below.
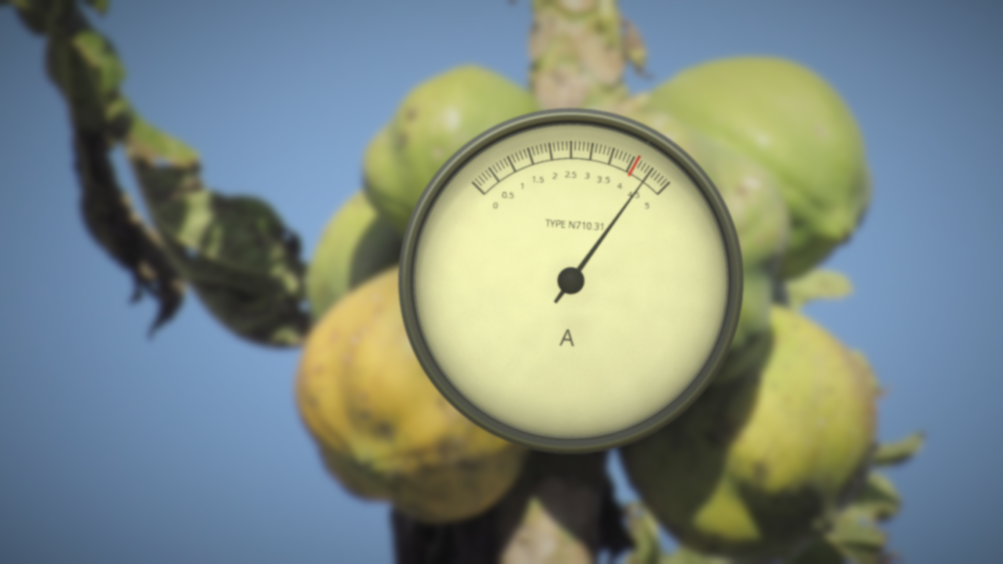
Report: 4.5 A
